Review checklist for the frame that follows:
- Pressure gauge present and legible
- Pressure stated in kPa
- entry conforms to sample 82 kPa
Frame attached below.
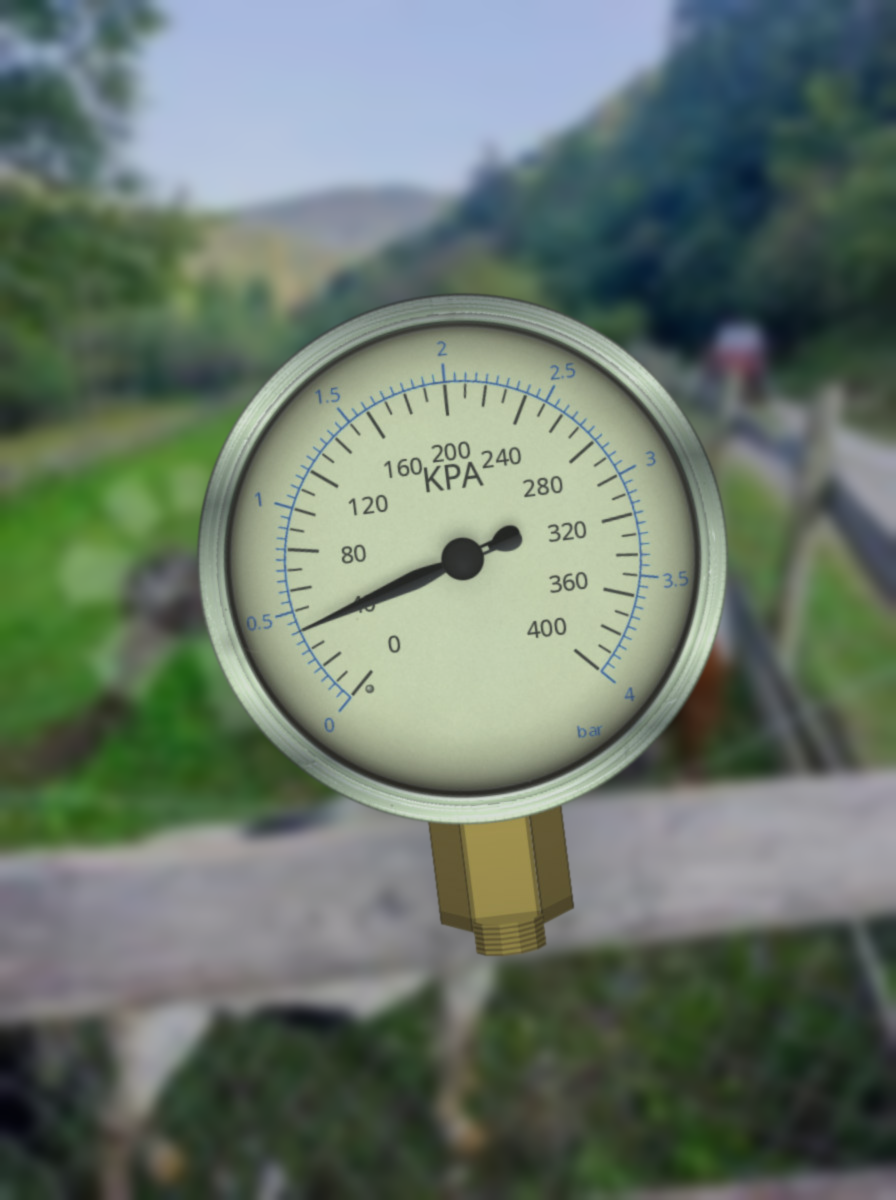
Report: 40 kPa
